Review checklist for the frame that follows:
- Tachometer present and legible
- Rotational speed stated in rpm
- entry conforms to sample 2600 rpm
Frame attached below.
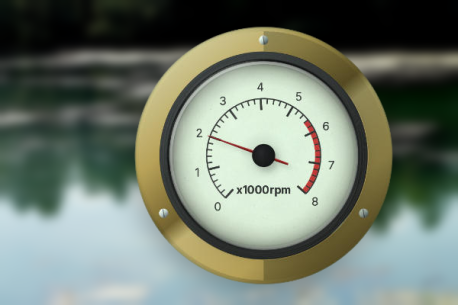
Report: 2000 rpm
